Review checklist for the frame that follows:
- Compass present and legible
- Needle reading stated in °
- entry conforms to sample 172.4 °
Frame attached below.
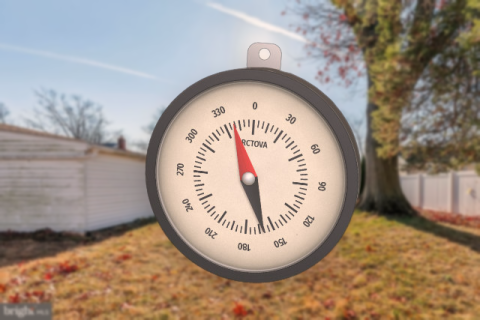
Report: 340 °
